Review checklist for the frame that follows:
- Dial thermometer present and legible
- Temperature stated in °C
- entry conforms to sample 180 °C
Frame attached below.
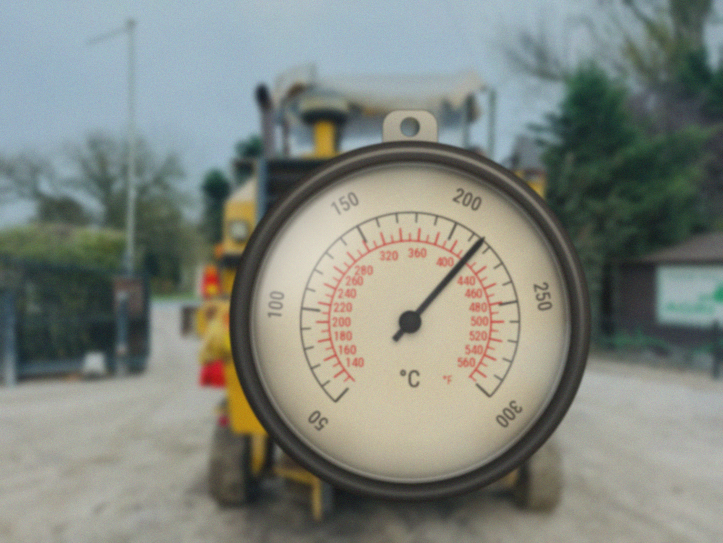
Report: 215 °C
